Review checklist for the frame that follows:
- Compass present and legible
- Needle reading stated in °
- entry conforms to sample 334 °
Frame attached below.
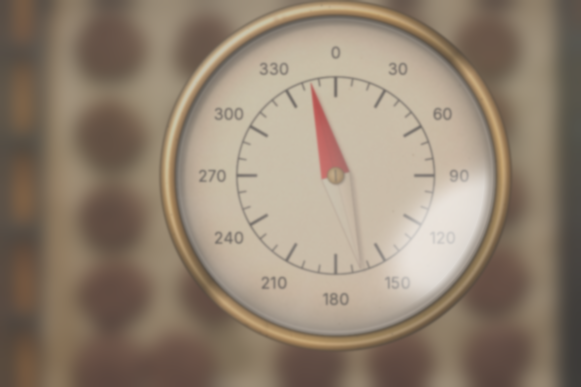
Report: 345 °
